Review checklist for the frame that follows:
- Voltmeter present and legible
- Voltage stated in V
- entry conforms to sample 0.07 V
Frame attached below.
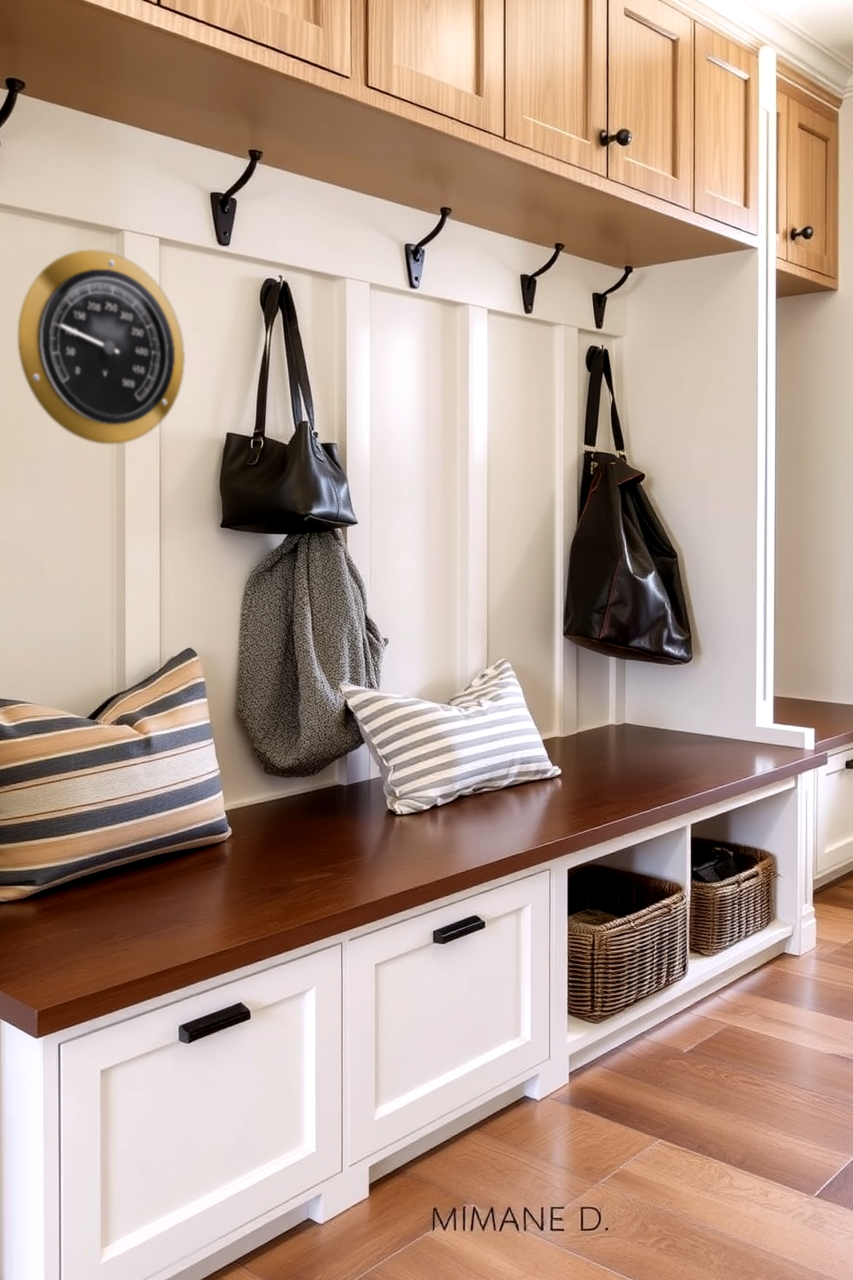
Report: 100 V
